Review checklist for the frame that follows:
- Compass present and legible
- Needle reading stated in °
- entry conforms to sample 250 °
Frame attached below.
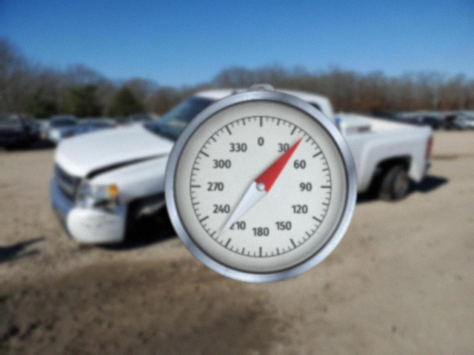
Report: 40 °
